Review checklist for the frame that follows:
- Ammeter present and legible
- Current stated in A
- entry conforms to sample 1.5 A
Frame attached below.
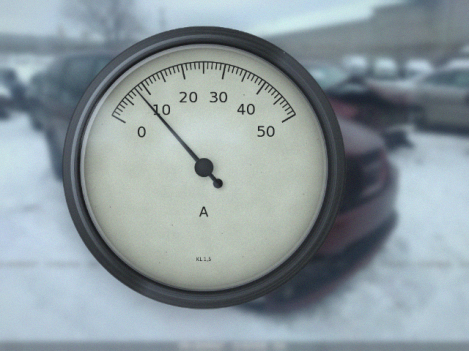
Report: 8 A
